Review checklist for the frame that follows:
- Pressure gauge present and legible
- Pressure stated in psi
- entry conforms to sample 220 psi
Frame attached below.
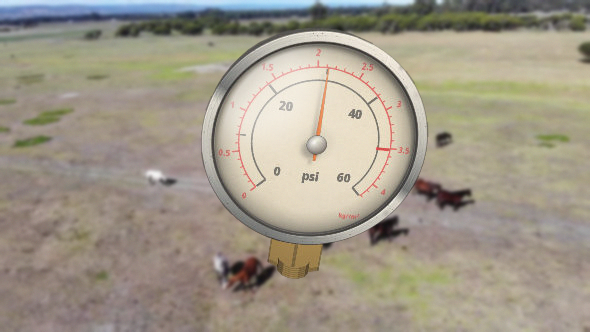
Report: 30 psi
